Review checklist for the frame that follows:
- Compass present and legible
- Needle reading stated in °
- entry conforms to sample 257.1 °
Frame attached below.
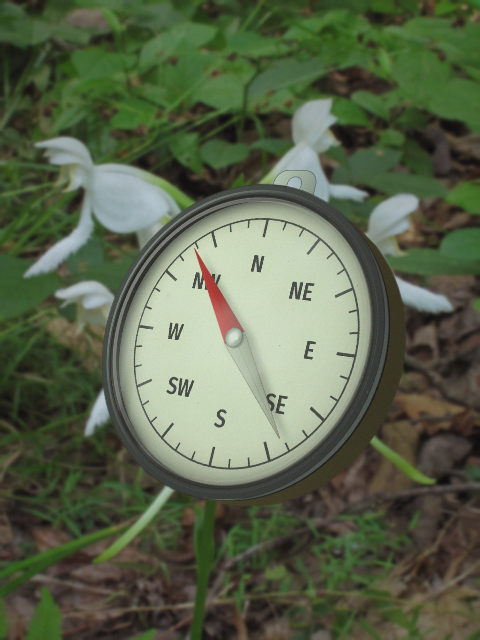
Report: 320 °
